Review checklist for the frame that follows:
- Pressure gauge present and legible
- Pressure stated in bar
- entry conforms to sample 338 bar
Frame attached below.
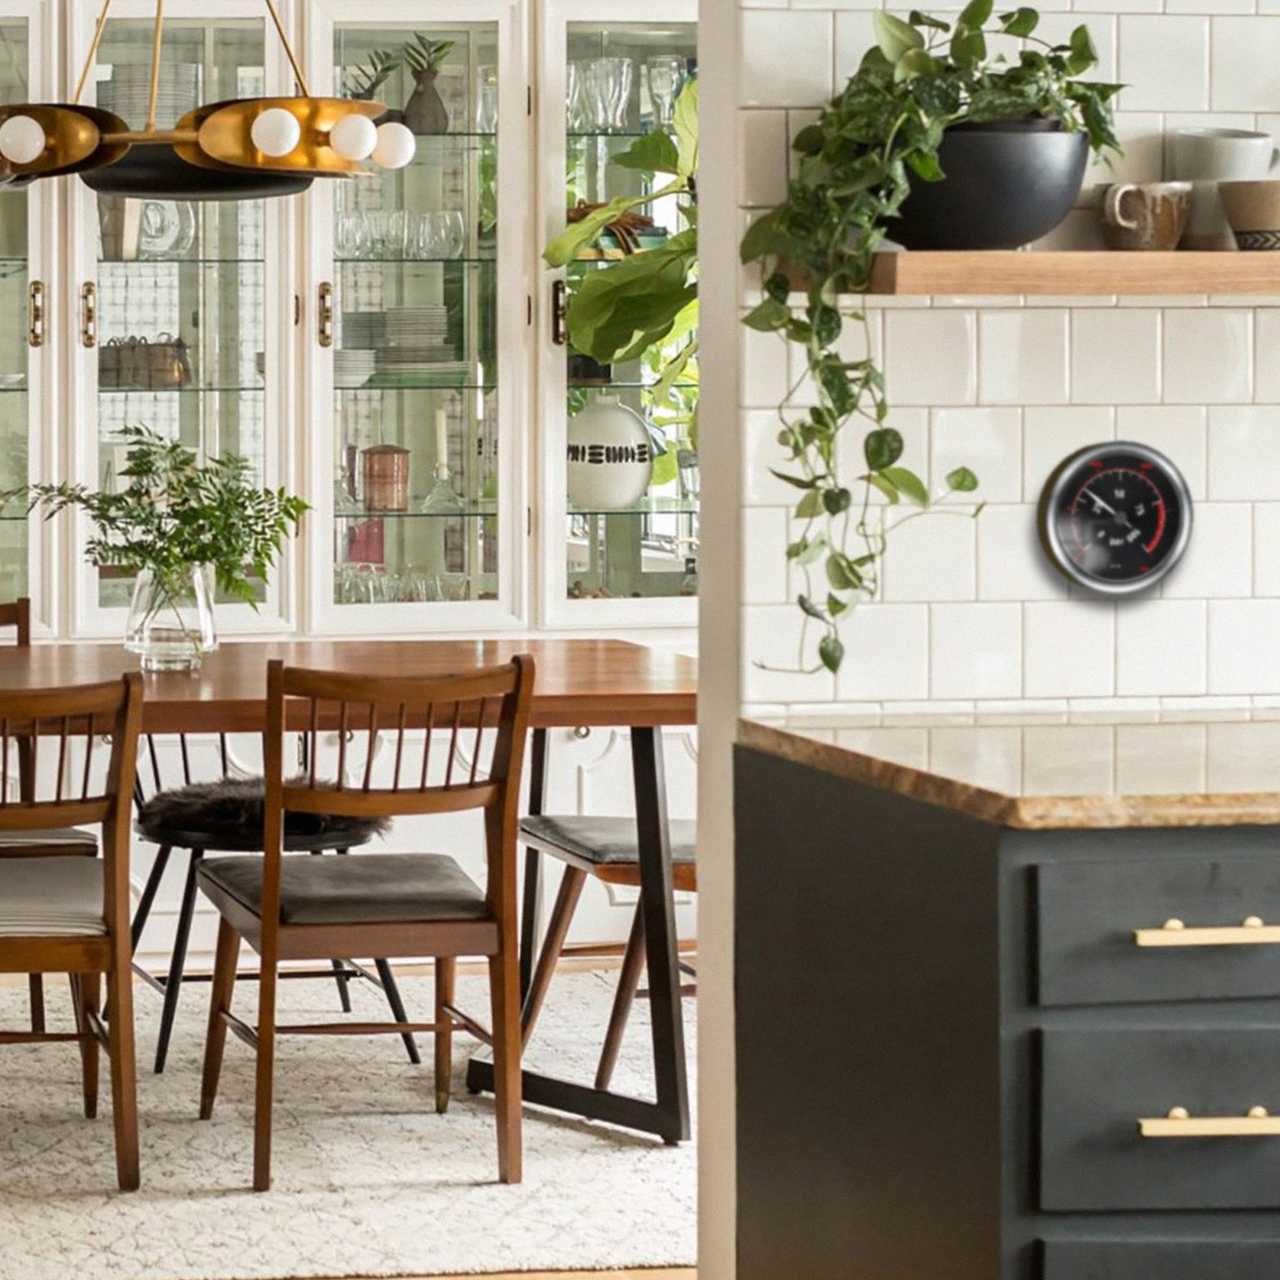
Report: 30 bar
